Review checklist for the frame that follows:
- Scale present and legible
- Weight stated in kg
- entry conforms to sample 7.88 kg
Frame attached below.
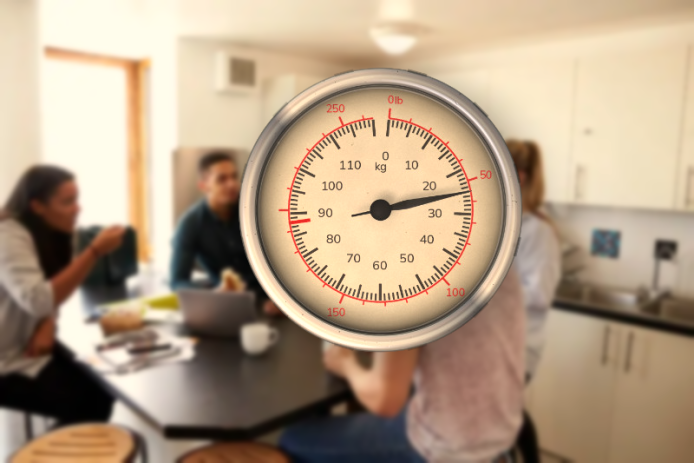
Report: 25 kg
